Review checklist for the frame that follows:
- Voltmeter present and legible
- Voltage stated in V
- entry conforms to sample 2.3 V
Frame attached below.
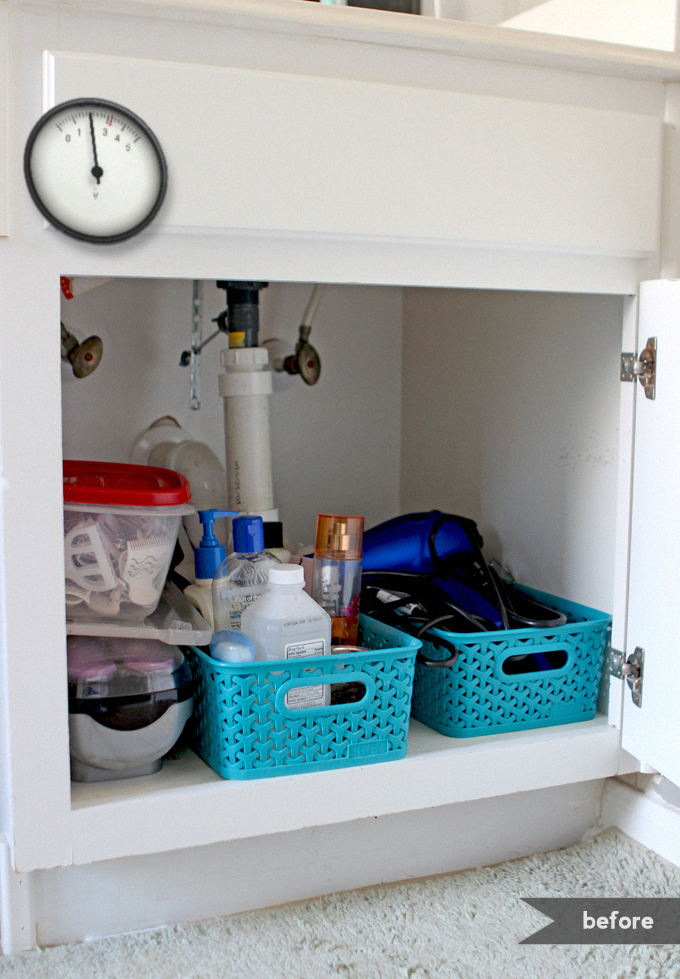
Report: 2 V
